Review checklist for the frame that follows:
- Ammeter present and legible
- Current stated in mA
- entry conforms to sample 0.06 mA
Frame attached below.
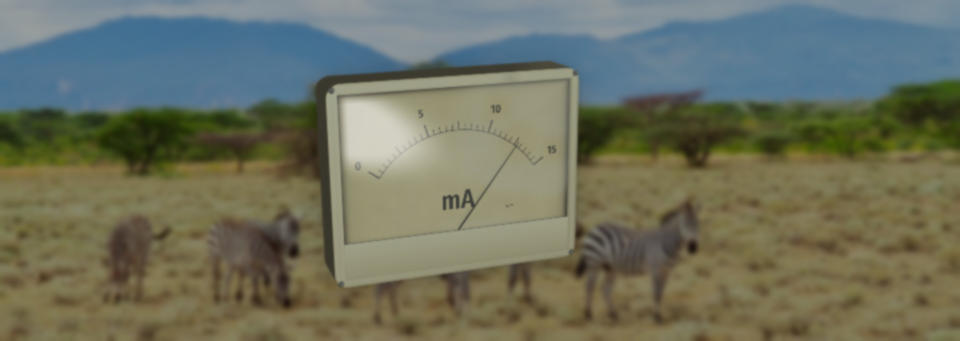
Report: 12.5 mA
